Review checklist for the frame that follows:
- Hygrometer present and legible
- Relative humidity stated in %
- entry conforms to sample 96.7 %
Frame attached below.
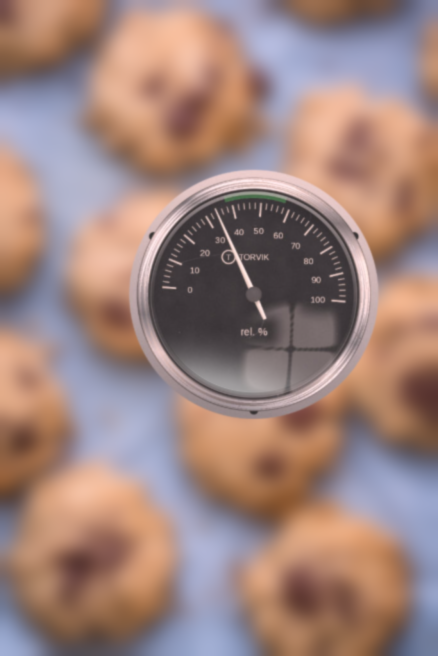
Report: 34 %
